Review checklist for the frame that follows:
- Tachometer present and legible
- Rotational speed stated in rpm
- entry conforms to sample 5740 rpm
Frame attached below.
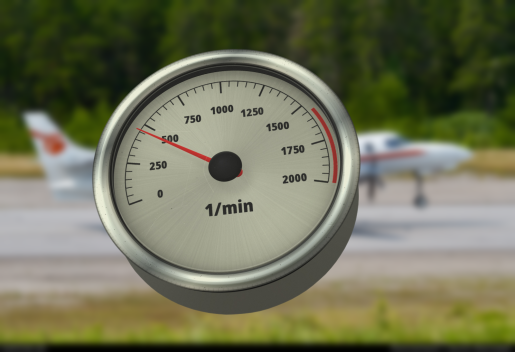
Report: 450 rpm
